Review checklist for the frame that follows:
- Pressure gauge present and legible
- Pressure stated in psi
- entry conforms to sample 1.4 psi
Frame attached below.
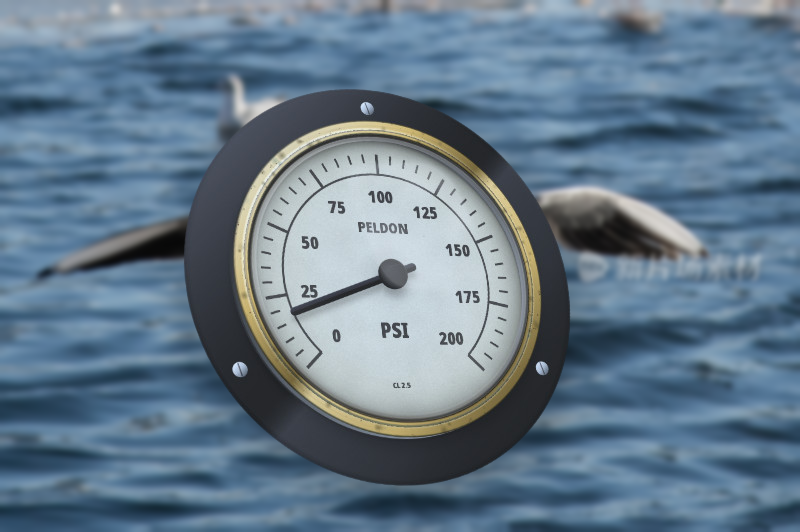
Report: 17.5 psi
